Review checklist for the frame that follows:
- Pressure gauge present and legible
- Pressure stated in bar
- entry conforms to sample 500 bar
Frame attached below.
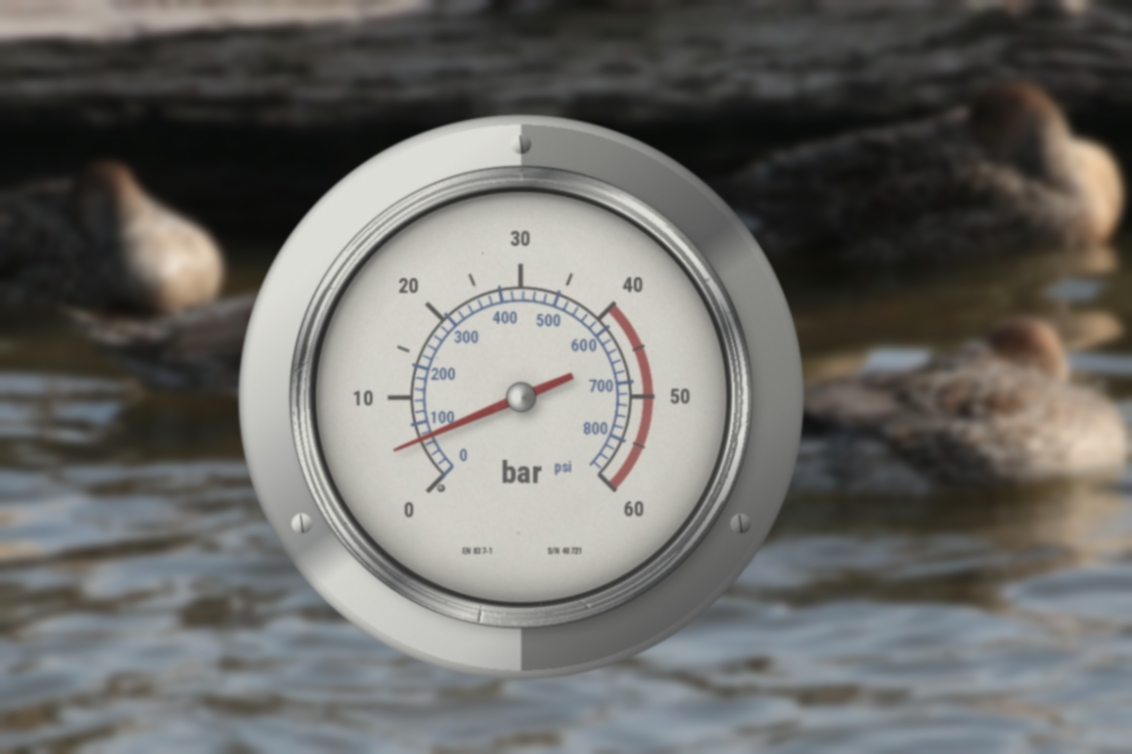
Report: 5 bar
